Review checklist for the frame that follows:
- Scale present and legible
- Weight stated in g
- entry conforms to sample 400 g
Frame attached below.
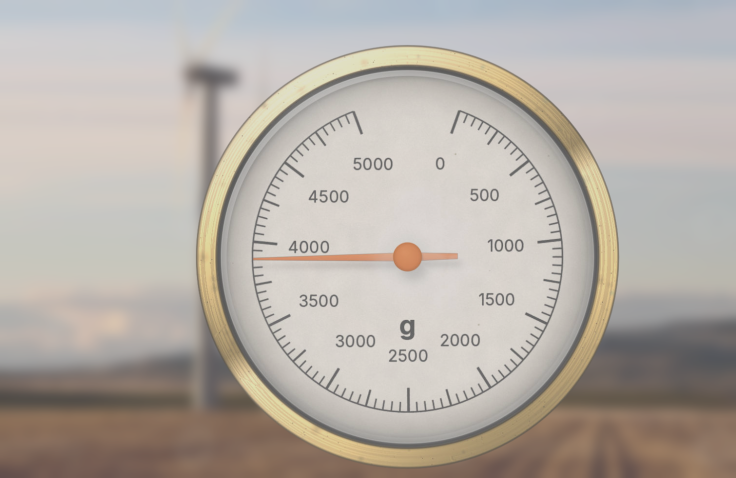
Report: 3900 g
